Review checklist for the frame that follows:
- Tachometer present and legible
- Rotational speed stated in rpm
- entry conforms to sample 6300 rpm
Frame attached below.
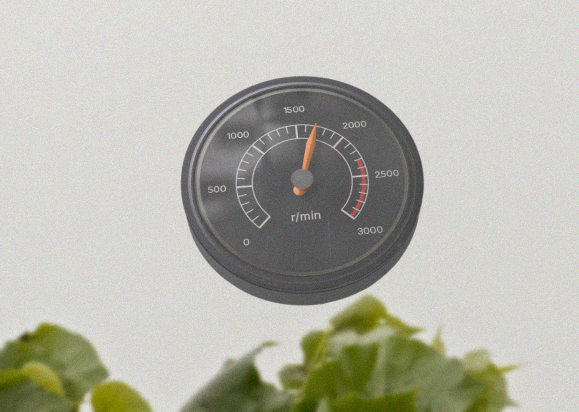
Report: 1700 rpm
